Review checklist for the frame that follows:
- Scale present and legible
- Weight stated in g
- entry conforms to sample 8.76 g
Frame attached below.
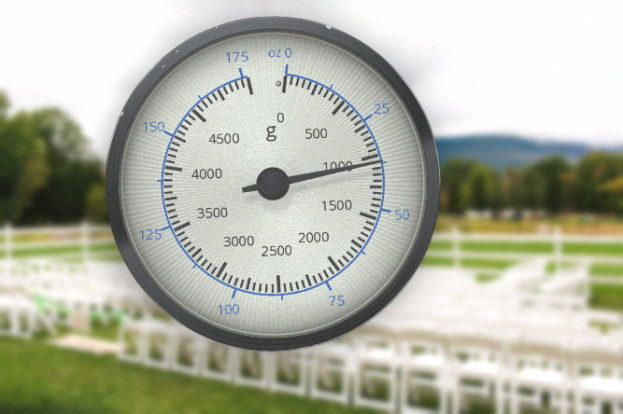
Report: 1050 g
